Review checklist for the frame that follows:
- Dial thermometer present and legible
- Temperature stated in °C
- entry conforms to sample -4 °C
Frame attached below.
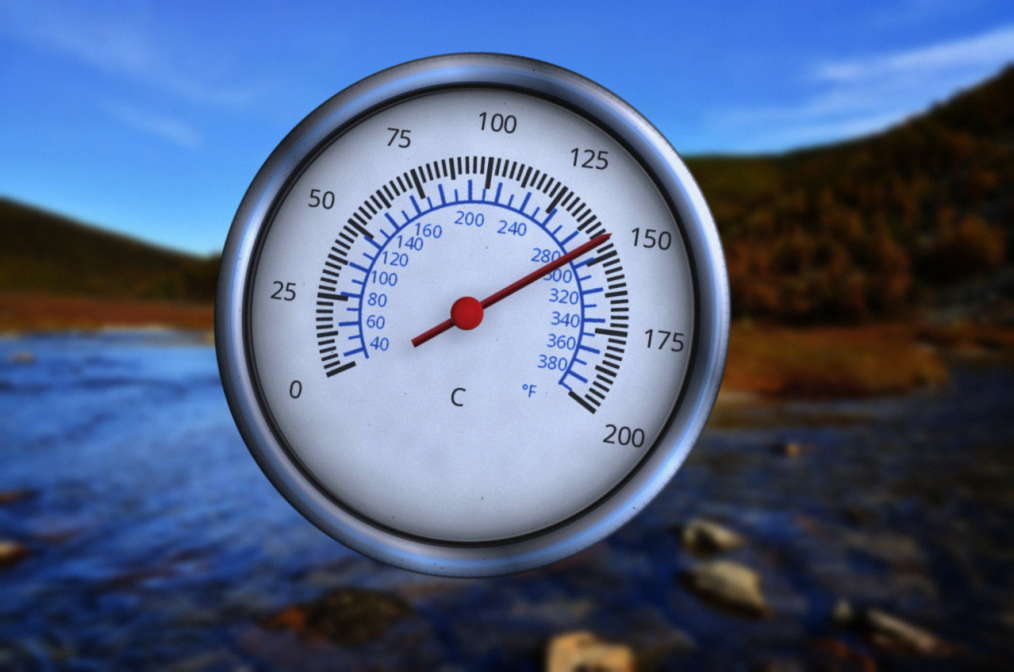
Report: 145 °C
